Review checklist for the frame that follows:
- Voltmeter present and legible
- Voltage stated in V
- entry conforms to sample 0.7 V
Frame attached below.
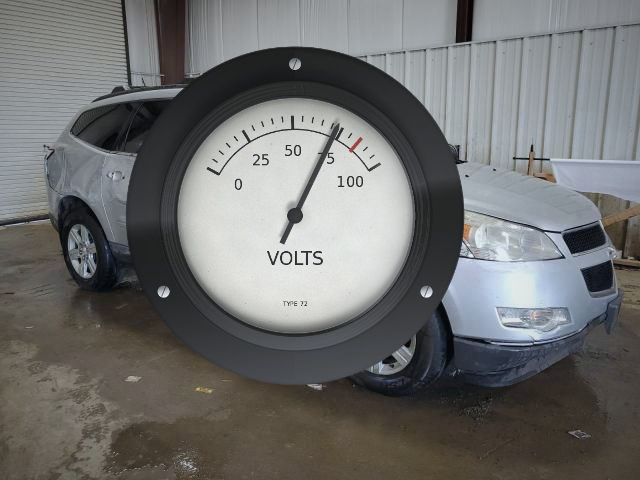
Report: 72.5 V
